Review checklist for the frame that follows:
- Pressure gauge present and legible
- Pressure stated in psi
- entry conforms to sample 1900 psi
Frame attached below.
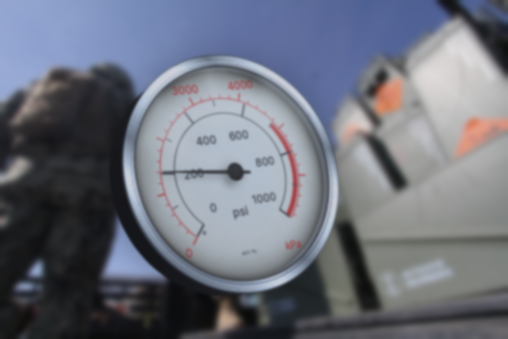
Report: 200 psi
